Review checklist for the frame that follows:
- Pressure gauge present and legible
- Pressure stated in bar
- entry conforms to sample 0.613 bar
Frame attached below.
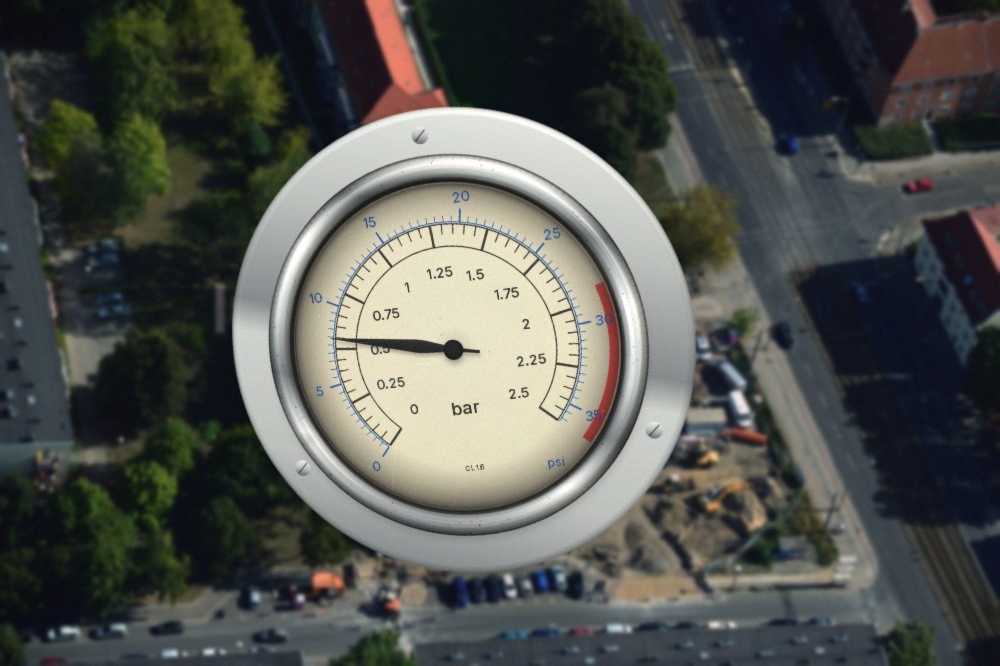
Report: 0.55 bar
